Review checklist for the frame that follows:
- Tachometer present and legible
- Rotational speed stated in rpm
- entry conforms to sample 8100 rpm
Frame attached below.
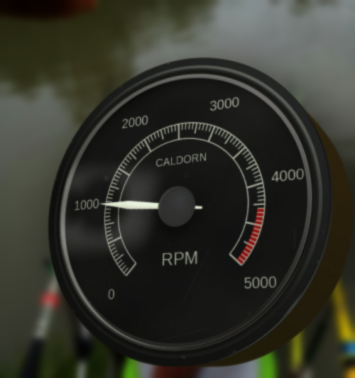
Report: 1000 rpm
